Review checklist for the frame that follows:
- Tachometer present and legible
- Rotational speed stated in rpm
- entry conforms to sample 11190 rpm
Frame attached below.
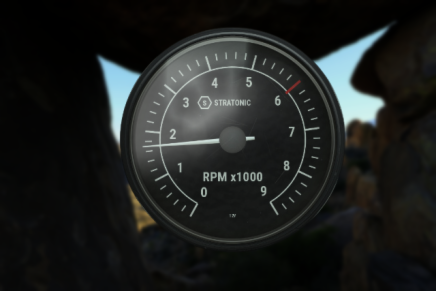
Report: 1700 rpm
